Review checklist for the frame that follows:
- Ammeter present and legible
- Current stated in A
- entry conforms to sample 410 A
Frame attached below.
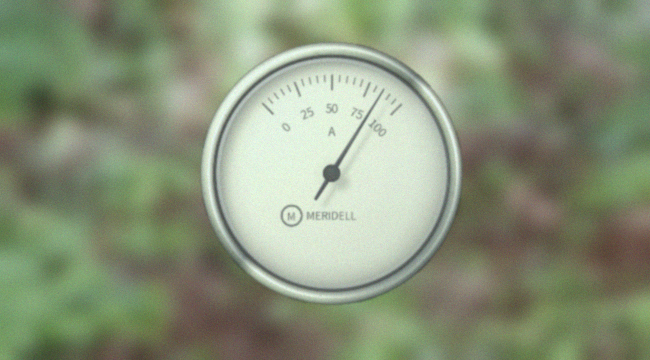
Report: 85 A
